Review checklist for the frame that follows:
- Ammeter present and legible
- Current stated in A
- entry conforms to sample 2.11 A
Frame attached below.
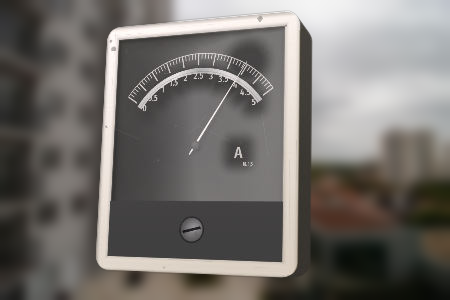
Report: 4 A
